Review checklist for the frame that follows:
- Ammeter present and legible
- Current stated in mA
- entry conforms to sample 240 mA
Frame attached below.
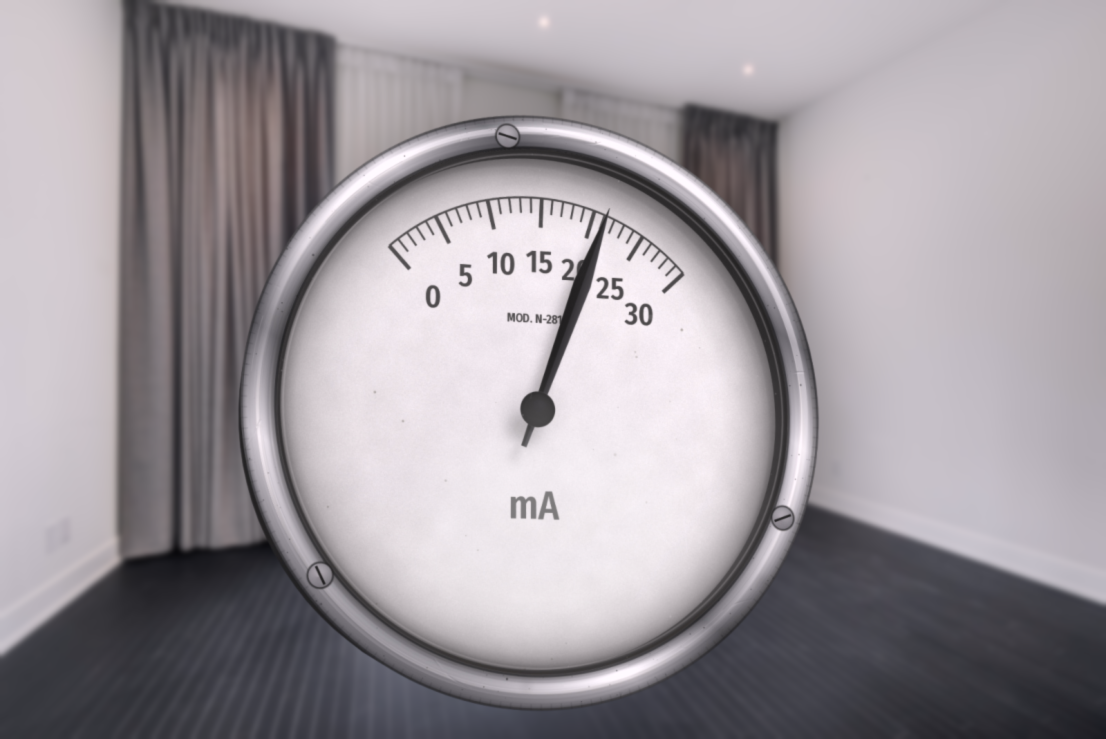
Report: 21 mA
